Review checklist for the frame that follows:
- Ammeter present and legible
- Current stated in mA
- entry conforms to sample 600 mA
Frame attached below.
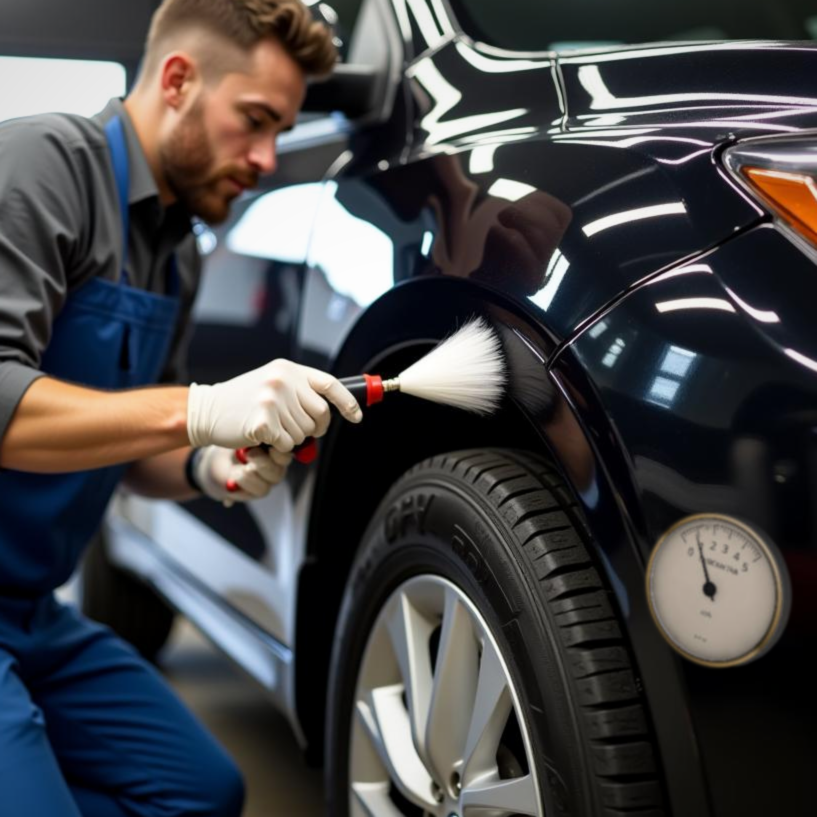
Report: 1 mA
